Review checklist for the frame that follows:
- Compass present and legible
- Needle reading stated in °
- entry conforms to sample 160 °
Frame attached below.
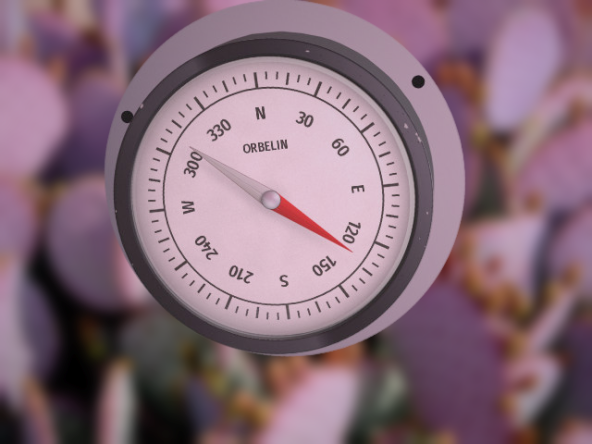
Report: 130 °
